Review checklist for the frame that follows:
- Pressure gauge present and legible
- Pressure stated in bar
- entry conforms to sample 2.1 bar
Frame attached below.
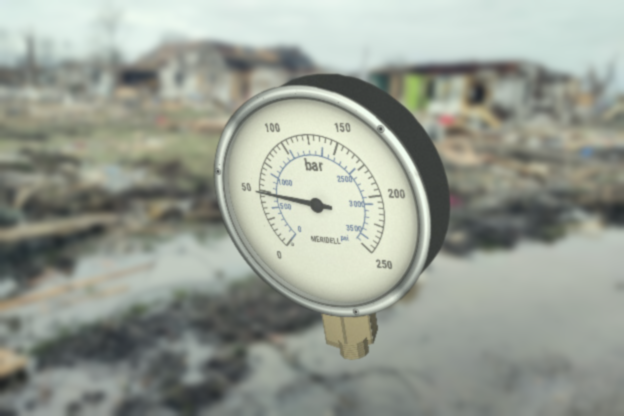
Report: 50 bar
